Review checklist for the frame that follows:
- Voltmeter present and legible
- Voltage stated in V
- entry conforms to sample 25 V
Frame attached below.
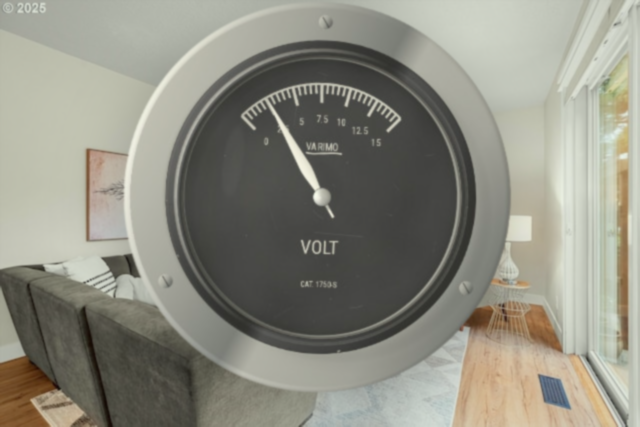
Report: 2.5 V
